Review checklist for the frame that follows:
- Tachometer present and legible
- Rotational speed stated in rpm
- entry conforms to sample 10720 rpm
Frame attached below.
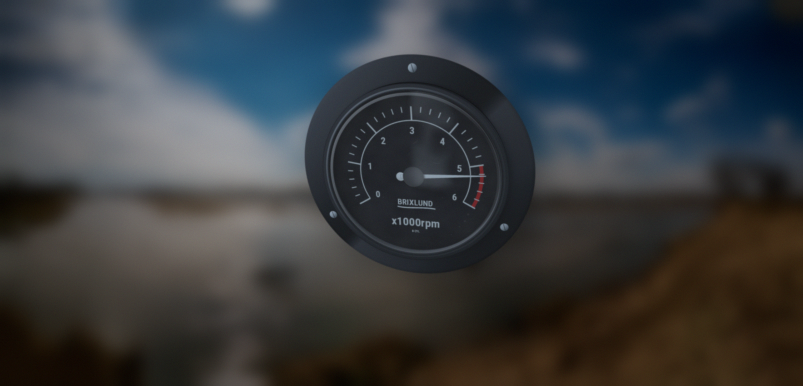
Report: 5200 rpm
